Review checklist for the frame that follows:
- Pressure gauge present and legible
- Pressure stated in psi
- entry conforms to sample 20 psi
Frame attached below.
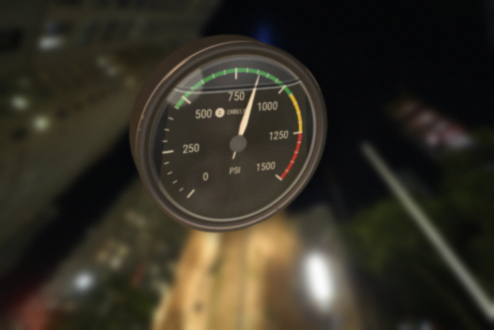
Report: 850 psi
